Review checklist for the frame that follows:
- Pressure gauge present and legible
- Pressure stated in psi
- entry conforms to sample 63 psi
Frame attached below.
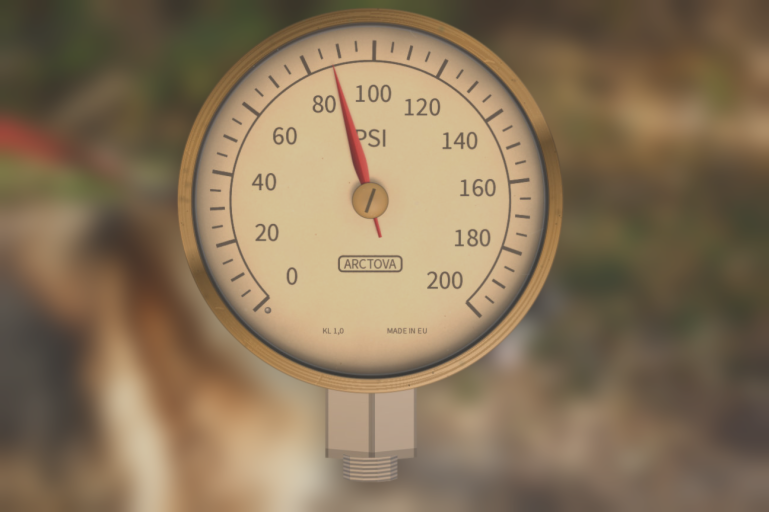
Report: 87.5 psi
